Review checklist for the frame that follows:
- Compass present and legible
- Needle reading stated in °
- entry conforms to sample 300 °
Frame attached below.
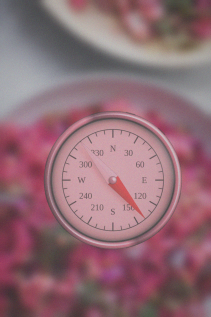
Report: 140 °
